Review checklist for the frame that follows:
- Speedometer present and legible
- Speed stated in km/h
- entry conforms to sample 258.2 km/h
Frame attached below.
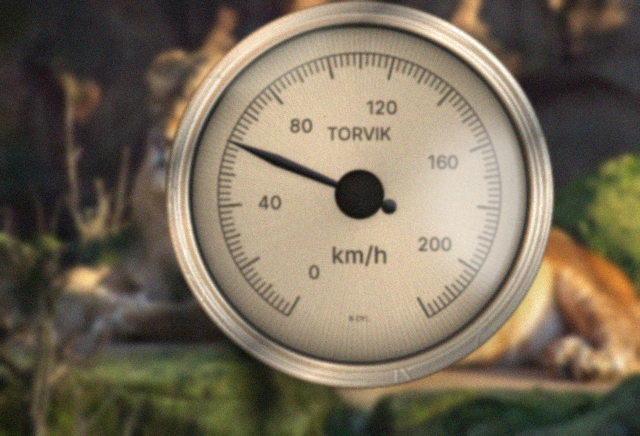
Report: 60 km/h
